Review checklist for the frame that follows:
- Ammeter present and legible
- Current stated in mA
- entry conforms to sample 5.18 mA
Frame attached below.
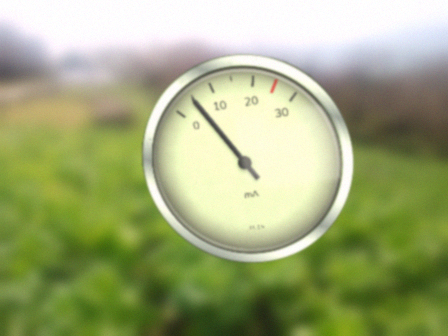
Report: 5 mA
